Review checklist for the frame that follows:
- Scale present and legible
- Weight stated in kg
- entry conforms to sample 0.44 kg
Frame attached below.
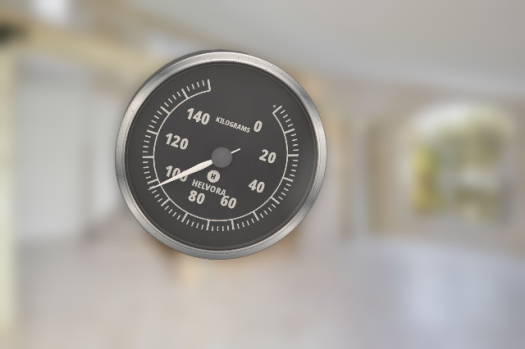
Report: 98 kg
